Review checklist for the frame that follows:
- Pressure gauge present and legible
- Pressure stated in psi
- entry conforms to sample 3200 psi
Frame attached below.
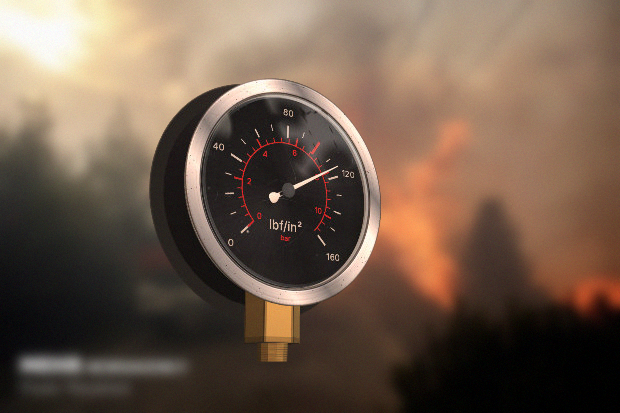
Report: 115 psi
